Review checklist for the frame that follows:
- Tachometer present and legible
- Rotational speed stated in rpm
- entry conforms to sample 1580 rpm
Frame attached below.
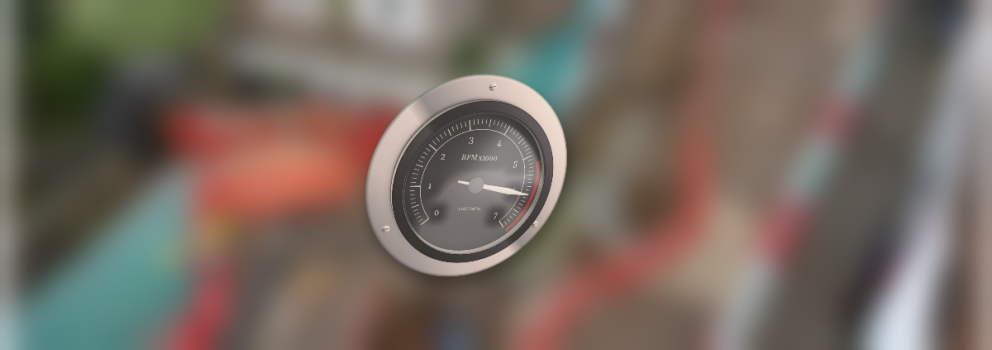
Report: 6000 rpm
